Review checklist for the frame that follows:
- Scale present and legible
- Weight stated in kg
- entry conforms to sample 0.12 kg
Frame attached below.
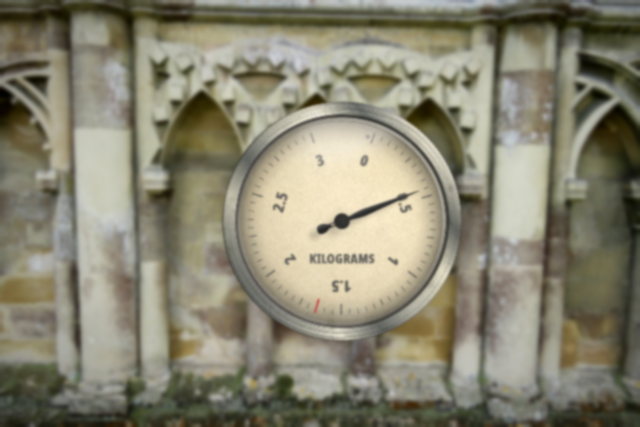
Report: 0.45 kg
